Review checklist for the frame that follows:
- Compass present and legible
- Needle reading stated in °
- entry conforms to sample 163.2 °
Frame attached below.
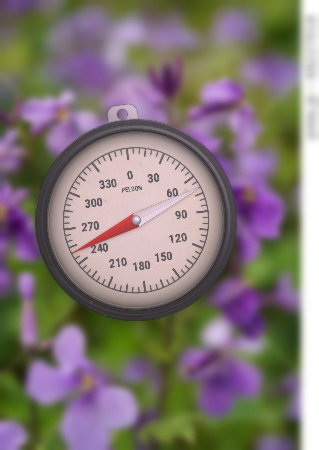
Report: 250 °
